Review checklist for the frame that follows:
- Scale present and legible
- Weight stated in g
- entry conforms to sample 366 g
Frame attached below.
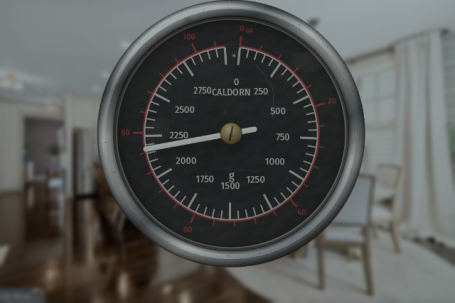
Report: 2175 g
